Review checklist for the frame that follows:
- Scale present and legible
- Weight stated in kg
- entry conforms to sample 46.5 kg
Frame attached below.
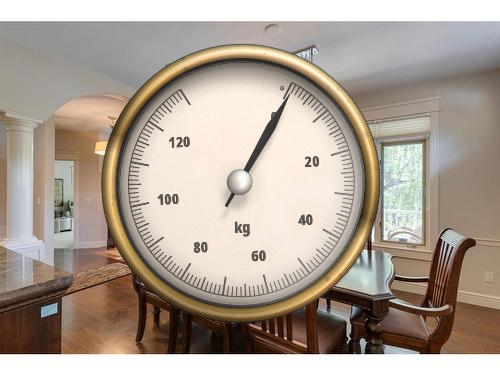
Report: 1 kg
